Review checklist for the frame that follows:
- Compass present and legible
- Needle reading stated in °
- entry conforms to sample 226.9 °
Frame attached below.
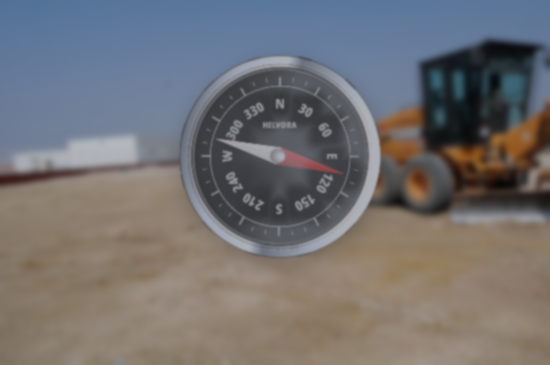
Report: 105 °
